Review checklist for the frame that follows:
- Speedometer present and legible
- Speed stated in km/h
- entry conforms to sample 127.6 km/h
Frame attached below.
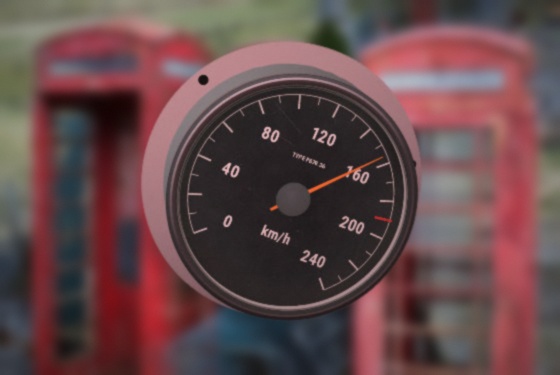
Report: 155 km/h
